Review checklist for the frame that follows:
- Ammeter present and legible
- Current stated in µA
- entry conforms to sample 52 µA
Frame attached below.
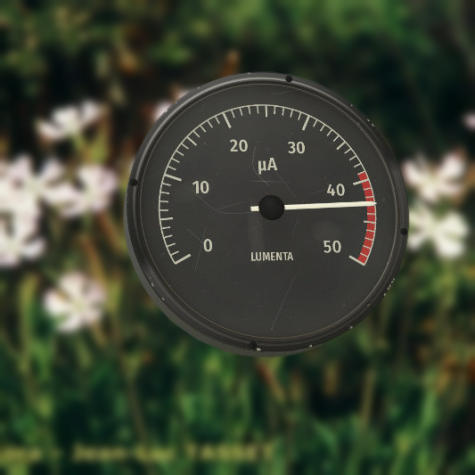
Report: 43 µA
